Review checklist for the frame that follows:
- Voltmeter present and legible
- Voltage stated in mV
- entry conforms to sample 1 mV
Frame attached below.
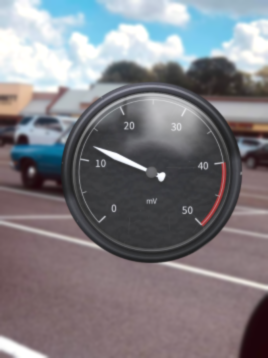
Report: 12.5 mV
